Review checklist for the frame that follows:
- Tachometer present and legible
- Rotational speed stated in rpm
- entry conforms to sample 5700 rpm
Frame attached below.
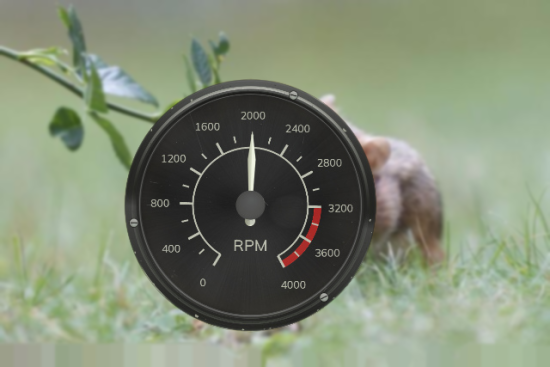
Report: 2000 rpm
